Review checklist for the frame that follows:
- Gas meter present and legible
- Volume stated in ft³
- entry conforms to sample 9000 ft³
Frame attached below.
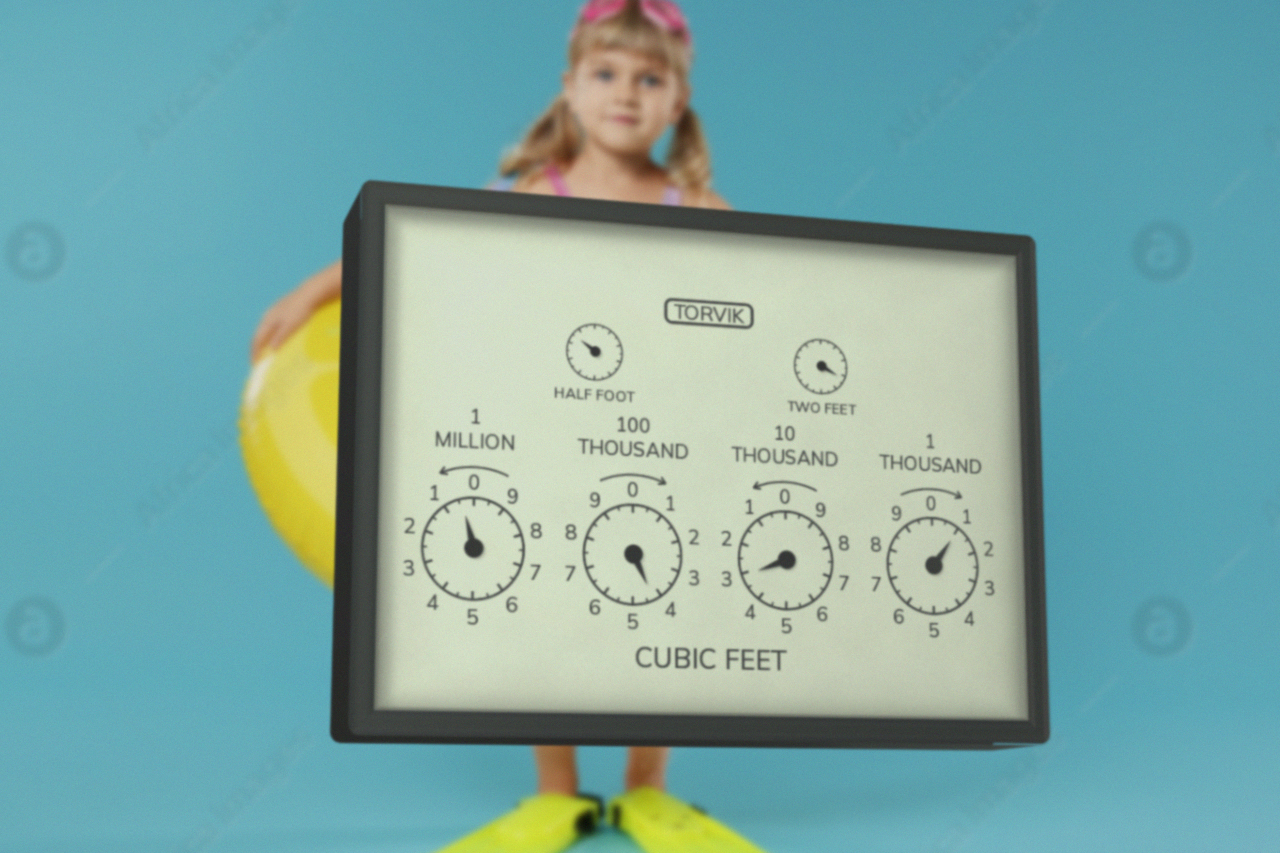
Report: 43100 ft³
